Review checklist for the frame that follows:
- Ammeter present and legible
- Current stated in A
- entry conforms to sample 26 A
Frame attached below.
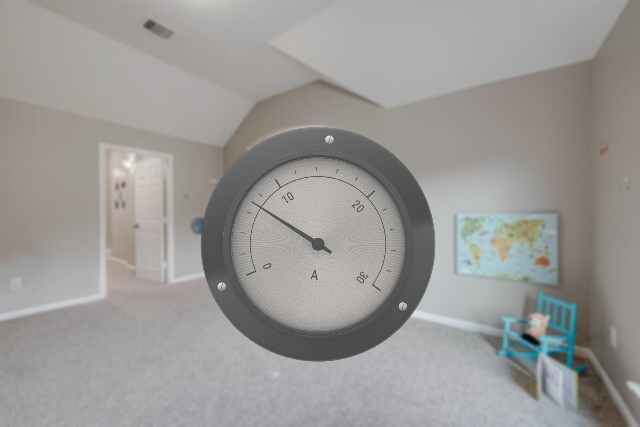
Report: 7 A
